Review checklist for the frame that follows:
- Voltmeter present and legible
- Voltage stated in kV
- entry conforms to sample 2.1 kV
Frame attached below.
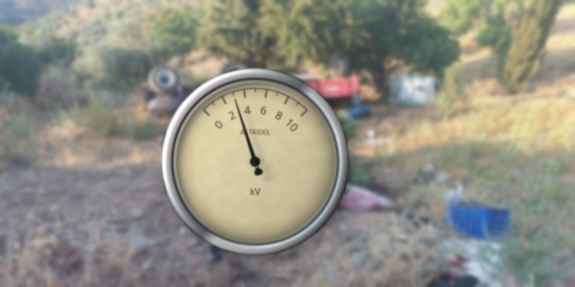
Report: 3 kV
